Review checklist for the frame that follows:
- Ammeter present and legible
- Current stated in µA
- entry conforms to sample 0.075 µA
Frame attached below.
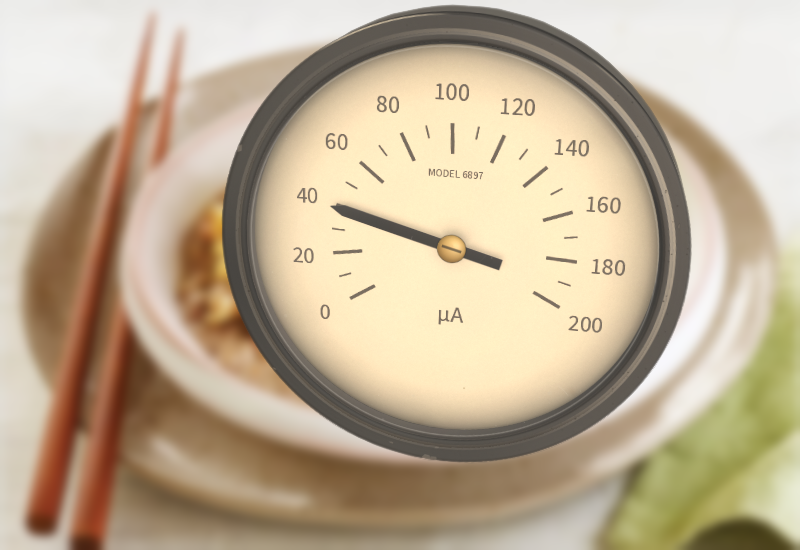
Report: 40 µA
